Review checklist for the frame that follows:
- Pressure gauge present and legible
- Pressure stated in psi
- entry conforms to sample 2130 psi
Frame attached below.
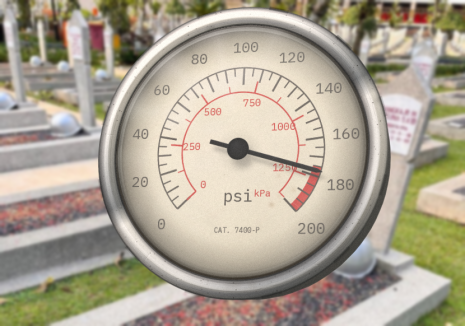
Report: 177.5 psi
